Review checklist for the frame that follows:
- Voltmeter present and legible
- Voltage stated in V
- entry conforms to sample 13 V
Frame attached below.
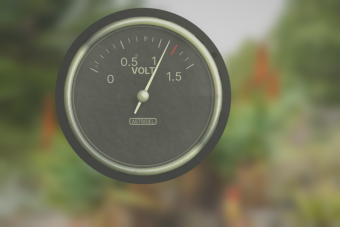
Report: 1.1 V
